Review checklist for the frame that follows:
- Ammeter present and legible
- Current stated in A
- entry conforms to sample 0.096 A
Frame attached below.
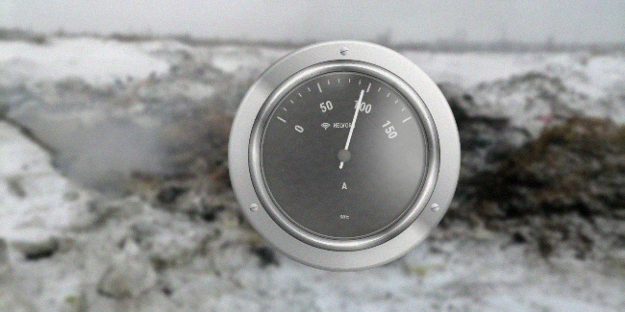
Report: 95 A
